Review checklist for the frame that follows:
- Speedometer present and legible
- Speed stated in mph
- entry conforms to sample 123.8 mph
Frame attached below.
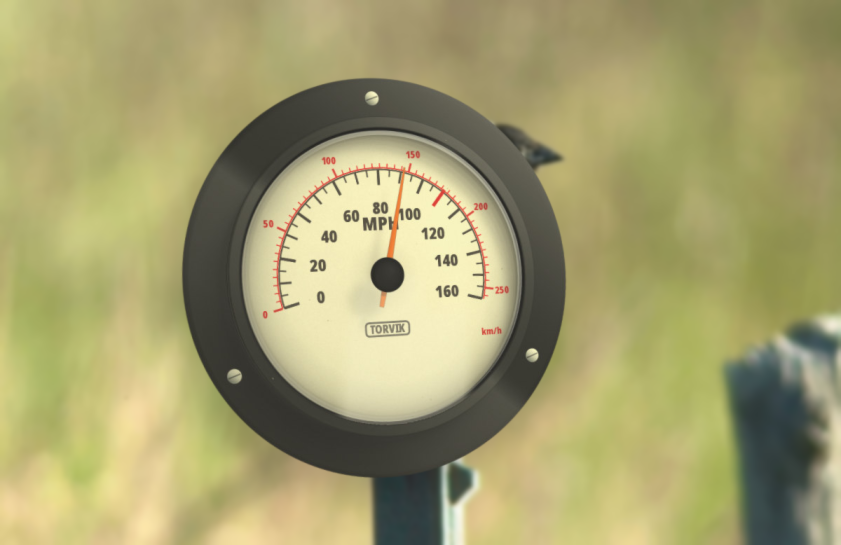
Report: 90 mph
